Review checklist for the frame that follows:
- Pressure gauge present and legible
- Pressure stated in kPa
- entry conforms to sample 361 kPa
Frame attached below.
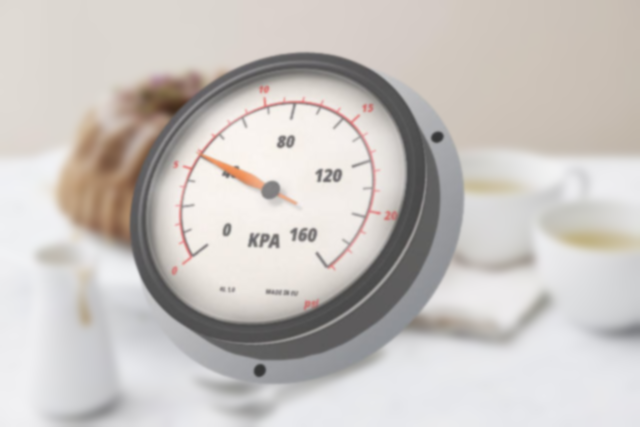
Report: 40 kPa
